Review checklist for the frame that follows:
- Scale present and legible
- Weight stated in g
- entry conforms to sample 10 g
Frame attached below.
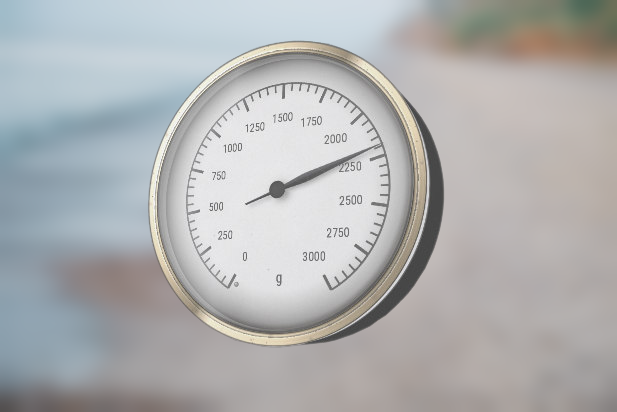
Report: 2200 g
